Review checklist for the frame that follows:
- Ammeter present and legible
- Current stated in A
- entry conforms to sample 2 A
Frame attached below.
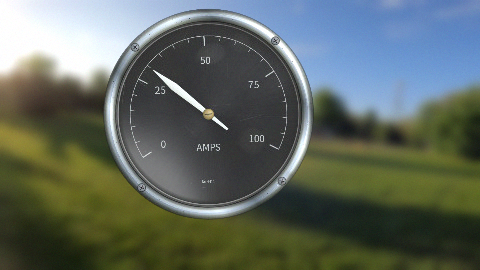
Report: 30 A
